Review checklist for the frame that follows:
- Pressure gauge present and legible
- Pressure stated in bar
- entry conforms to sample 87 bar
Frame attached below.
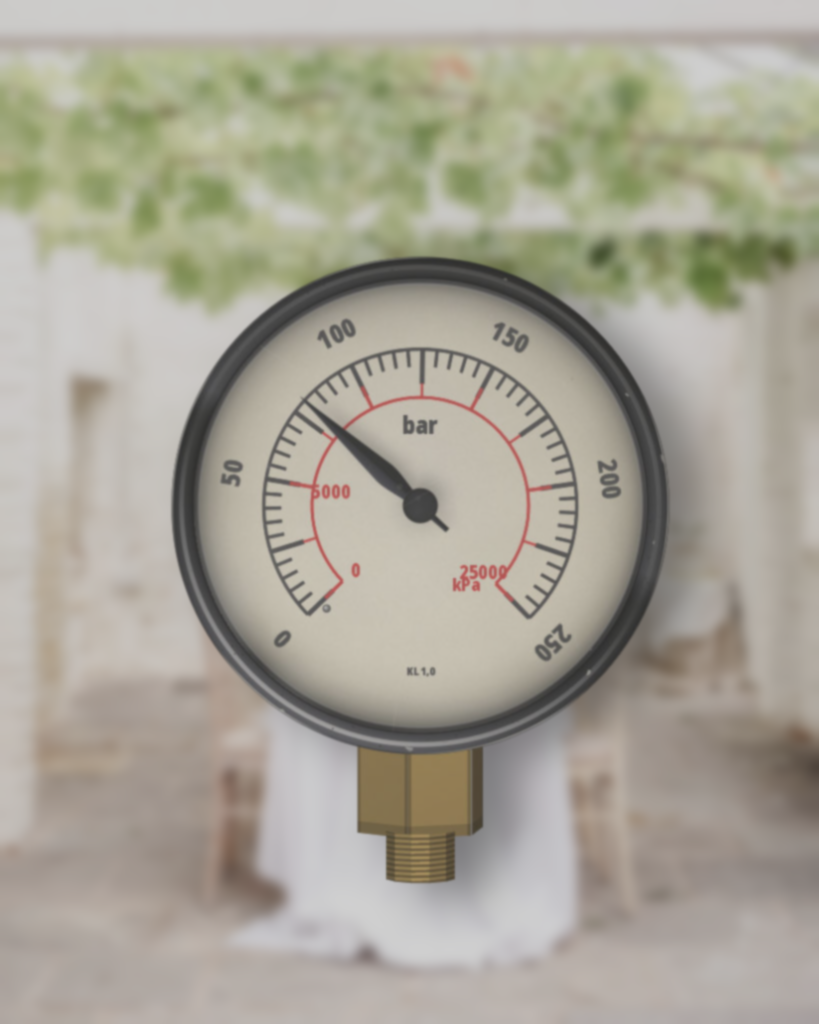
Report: 80 bar
